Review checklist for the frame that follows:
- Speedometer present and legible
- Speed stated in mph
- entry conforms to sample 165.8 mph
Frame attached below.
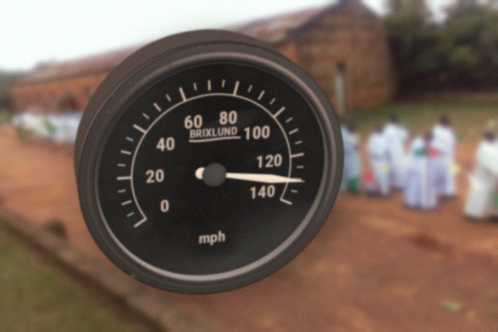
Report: 130 mph
